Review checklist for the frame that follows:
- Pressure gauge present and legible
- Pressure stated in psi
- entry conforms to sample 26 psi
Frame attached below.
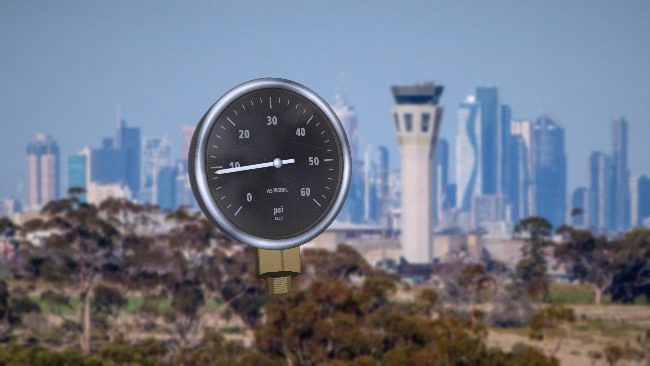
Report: 9 psi
